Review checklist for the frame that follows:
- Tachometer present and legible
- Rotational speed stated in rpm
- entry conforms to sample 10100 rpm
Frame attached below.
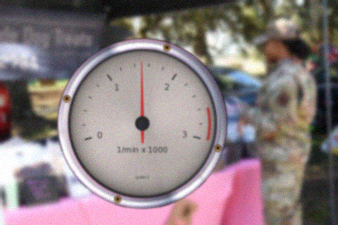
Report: 1500 rpm
